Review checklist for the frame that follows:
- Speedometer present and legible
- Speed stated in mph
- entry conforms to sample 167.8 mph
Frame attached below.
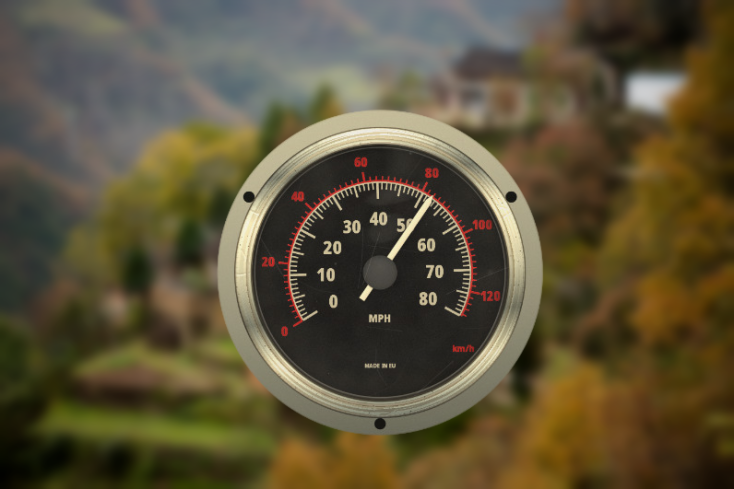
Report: 52 mph
